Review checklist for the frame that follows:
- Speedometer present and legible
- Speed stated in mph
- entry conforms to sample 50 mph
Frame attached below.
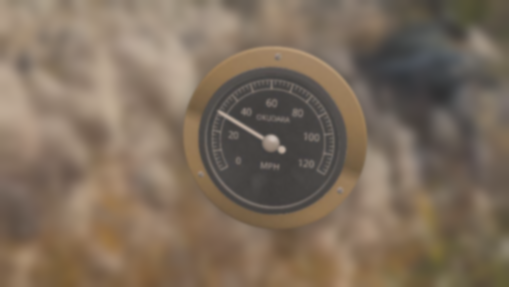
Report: 30 mph
